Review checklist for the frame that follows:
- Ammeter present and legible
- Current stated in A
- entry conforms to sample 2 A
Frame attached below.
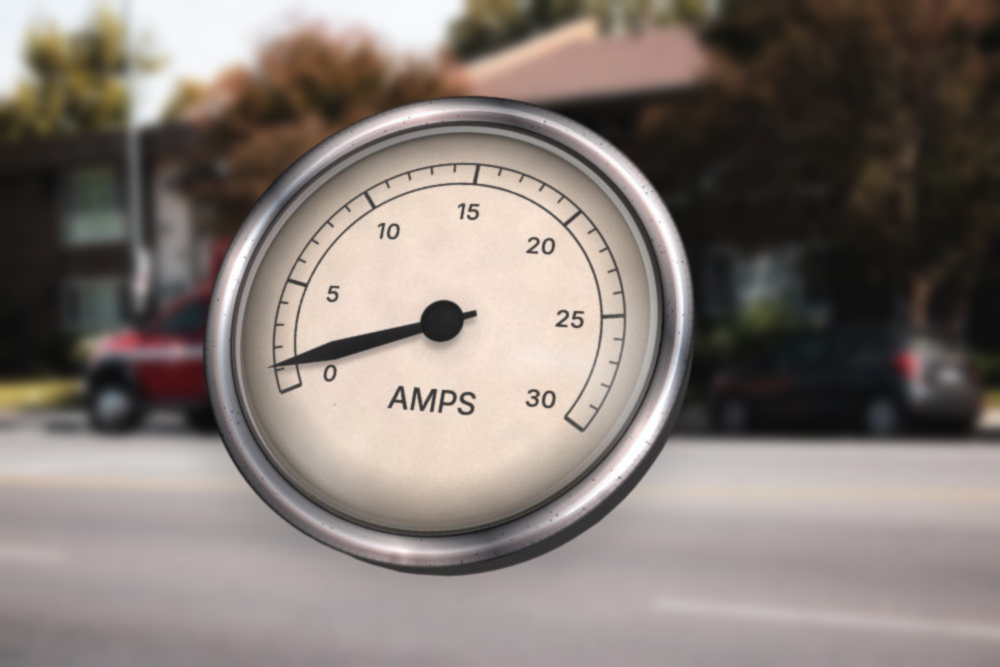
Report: 1 A
